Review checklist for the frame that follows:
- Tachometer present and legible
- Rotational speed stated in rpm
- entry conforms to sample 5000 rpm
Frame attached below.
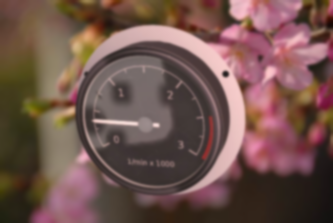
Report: 375 rpm
